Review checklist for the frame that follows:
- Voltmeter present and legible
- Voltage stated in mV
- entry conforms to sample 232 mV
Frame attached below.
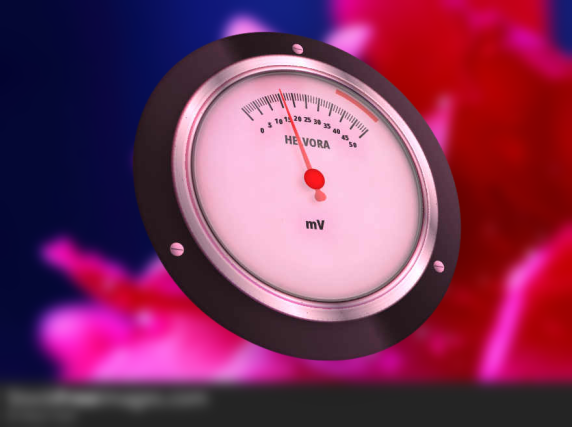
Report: 15 mV
